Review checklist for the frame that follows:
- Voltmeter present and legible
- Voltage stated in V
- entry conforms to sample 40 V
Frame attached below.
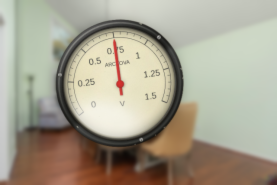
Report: 0.75 V
